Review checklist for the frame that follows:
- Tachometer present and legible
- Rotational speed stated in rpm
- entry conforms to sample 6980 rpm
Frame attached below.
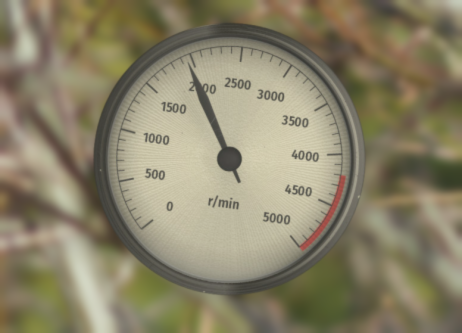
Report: 1950 rpm
